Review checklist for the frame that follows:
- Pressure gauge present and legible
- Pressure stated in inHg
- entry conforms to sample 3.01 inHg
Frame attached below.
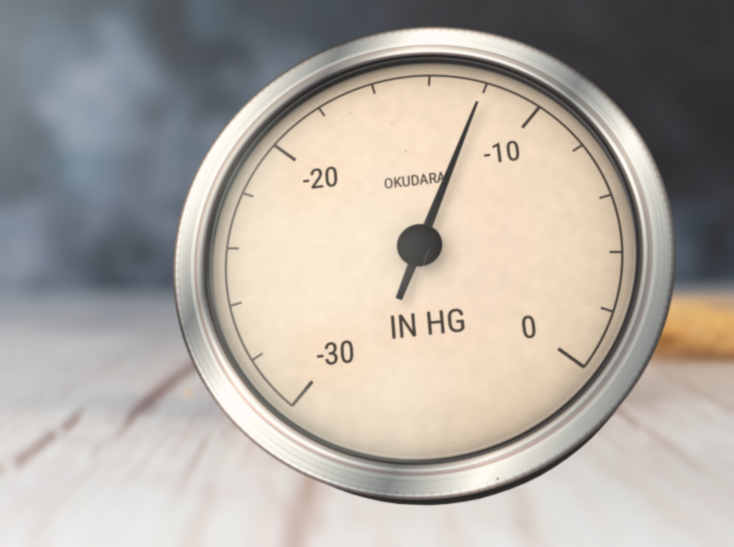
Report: -12 inHg
